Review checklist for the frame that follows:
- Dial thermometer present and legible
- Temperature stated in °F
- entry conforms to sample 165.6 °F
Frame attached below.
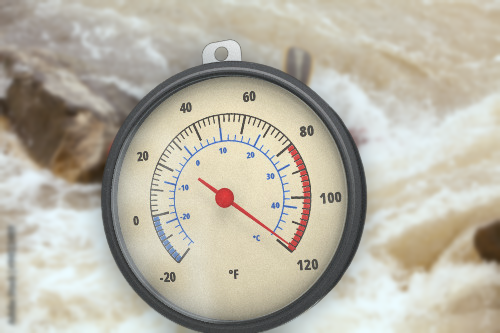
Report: 118 °F
